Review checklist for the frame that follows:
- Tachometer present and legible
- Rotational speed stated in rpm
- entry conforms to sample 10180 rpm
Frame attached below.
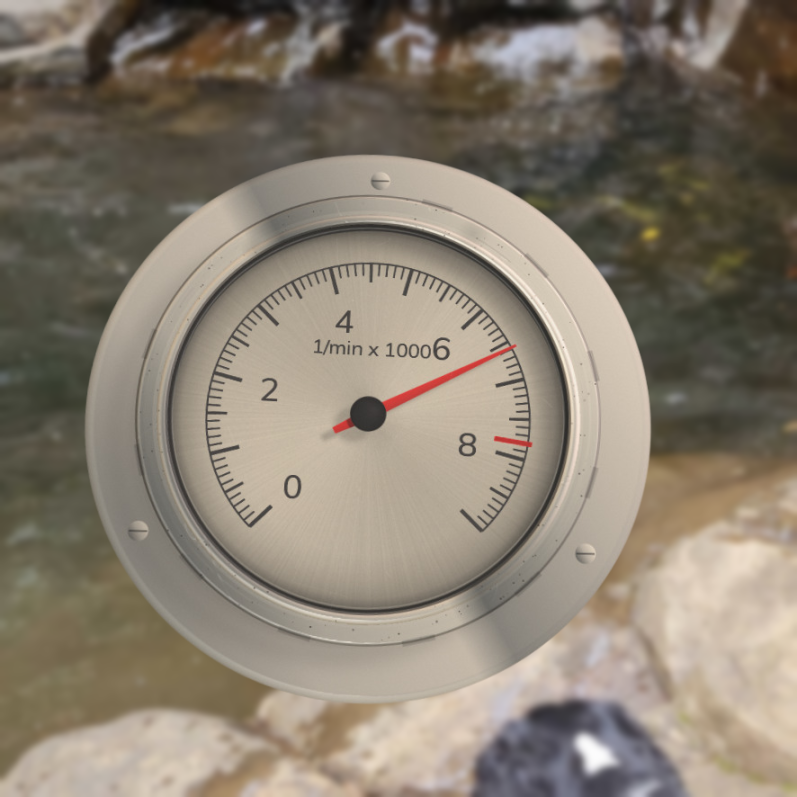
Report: 6600 rpm
